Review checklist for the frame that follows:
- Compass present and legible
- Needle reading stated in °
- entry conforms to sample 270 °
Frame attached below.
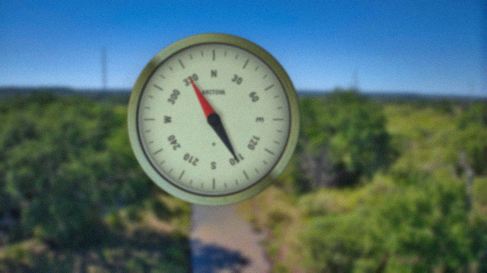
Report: 330 °
